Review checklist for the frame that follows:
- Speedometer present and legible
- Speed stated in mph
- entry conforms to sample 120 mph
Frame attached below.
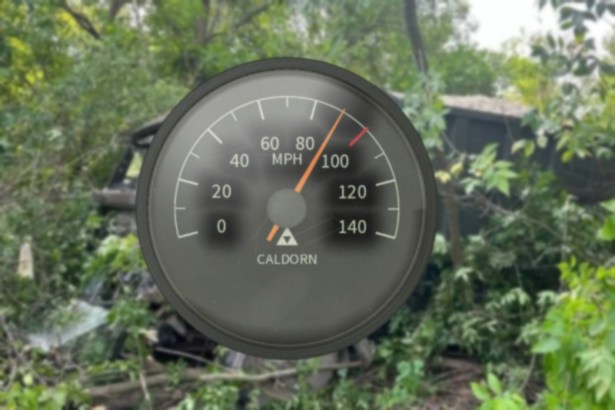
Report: 90 mph
